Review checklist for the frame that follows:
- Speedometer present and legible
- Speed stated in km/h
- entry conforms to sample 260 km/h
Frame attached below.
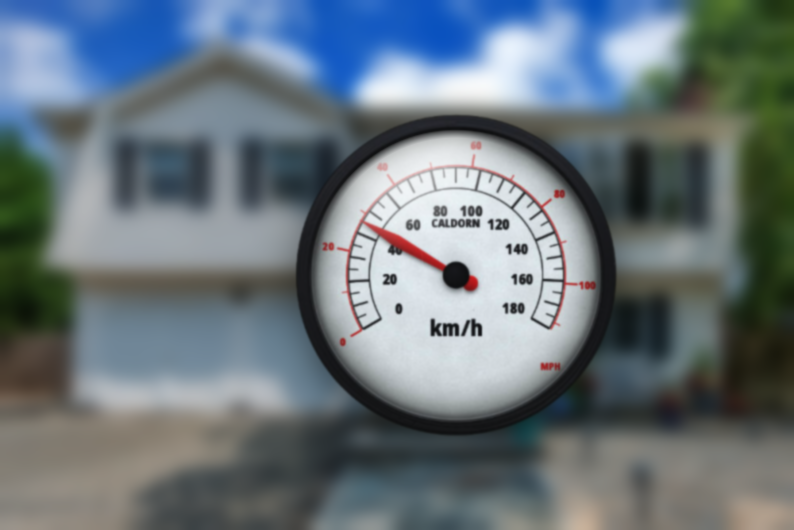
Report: 45 km/h
